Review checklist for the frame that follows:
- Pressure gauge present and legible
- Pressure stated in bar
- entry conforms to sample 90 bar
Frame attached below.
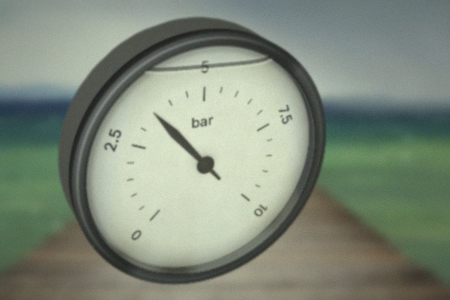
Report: 3.5 bar
